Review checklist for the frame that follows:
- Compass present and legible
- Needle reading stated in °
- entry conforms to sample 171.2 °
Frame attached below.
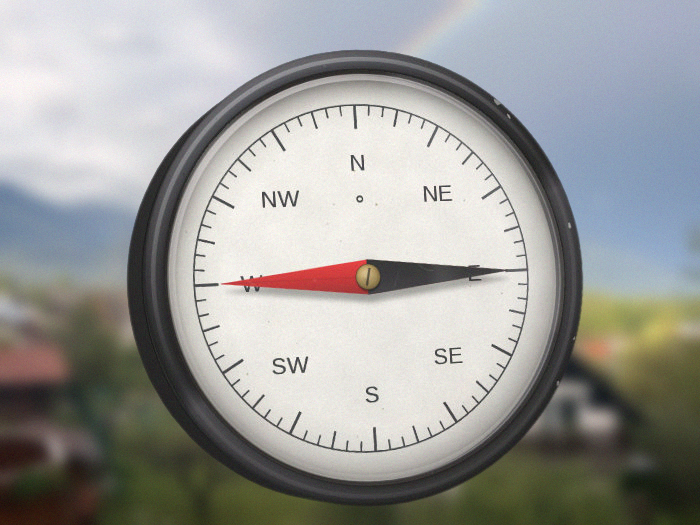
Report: 270 °
